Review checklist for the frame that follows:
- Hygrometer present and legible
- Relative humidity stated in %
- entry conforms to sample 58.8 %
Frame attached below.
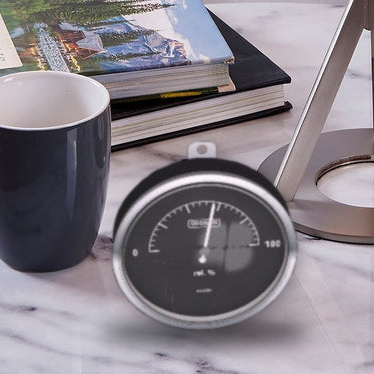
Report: 56 %
